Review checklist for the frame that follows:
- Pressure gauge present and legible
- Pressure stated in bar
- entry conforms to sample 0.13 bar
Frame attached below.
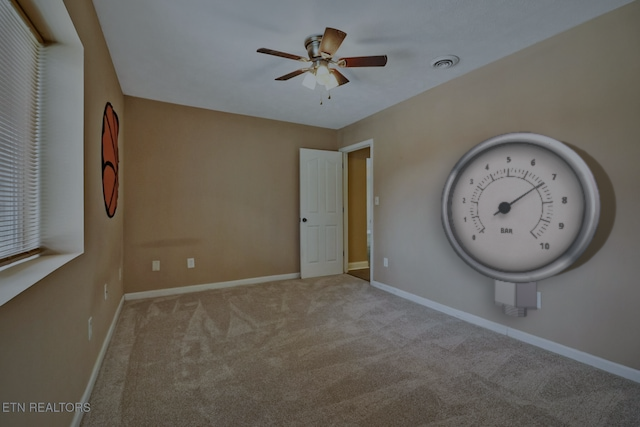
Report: 7 bar
